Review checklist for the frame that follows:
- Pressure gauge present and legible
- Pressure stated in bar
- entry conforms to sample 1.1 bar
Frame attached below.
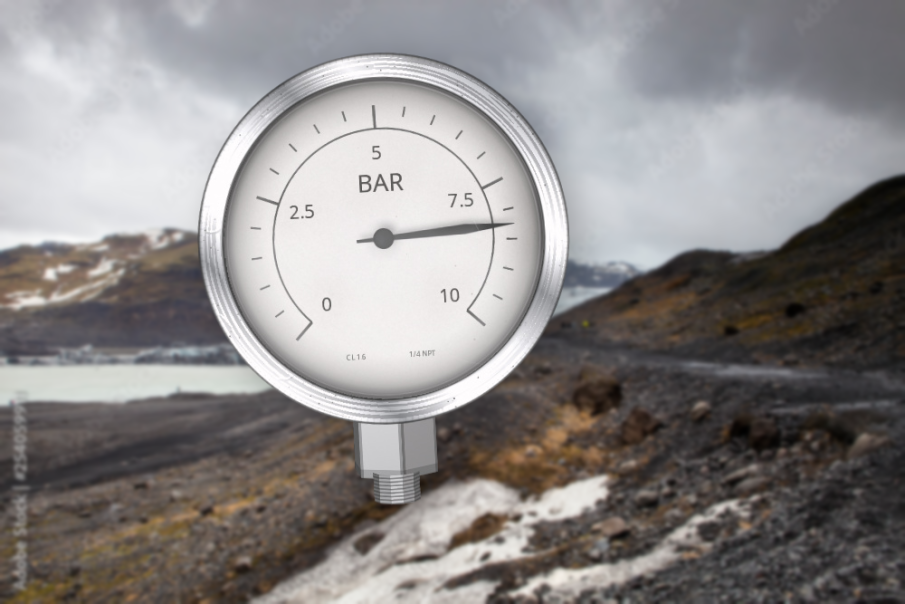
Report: 8.25 bar
